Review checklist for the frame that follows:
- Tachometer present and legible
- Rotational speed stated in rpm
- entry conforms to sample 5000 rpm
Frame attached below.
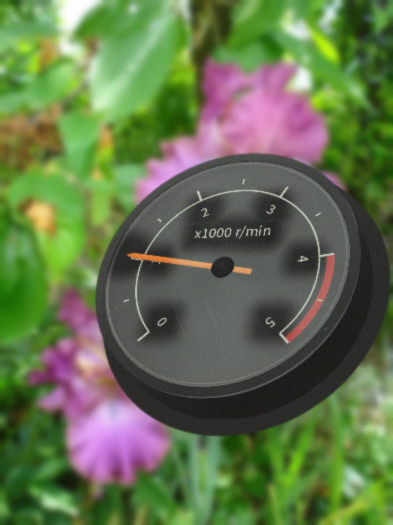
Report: 1000 rpm
